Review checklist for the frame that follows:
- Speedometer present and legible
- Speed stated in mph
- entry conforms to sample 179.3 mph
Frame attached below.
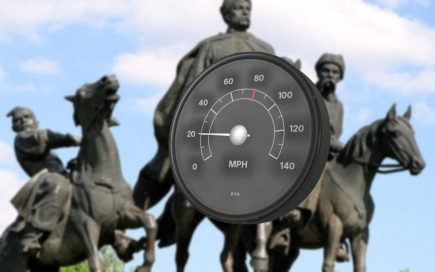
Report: 20 mph
